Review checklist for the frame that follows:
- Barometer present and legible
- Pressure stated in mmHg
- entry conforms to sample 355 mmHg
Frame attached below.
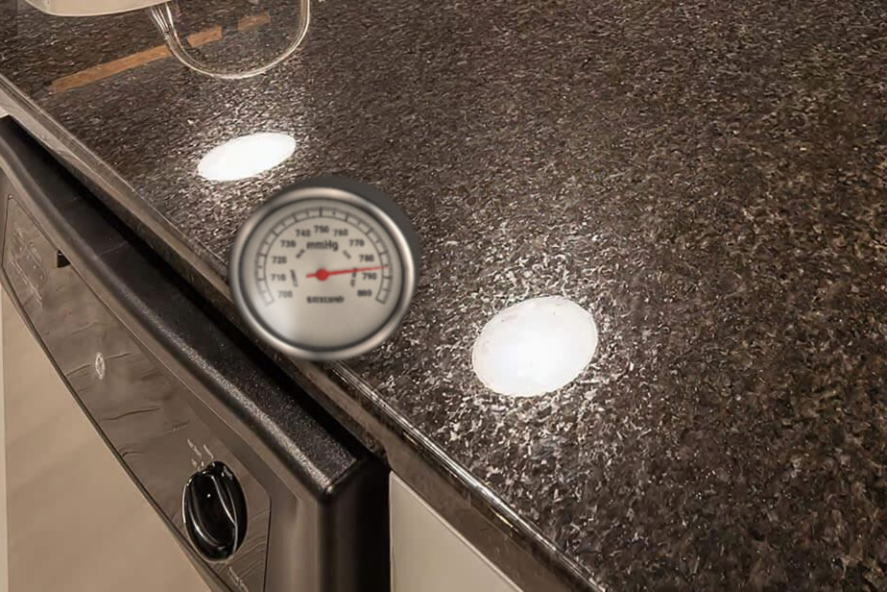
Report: 785 mmHg
